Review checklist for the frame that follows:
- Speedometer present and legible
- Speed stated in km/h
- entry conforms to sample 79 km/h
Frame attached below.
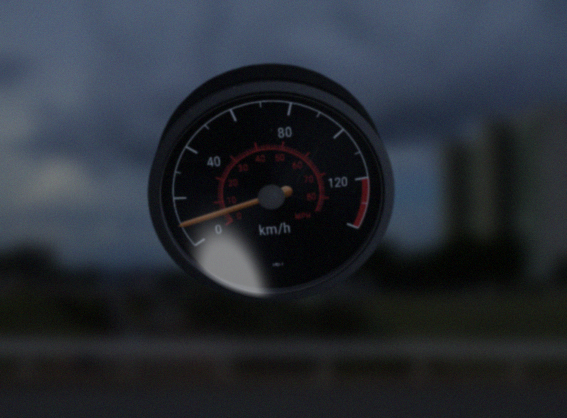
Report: 10 km/h
